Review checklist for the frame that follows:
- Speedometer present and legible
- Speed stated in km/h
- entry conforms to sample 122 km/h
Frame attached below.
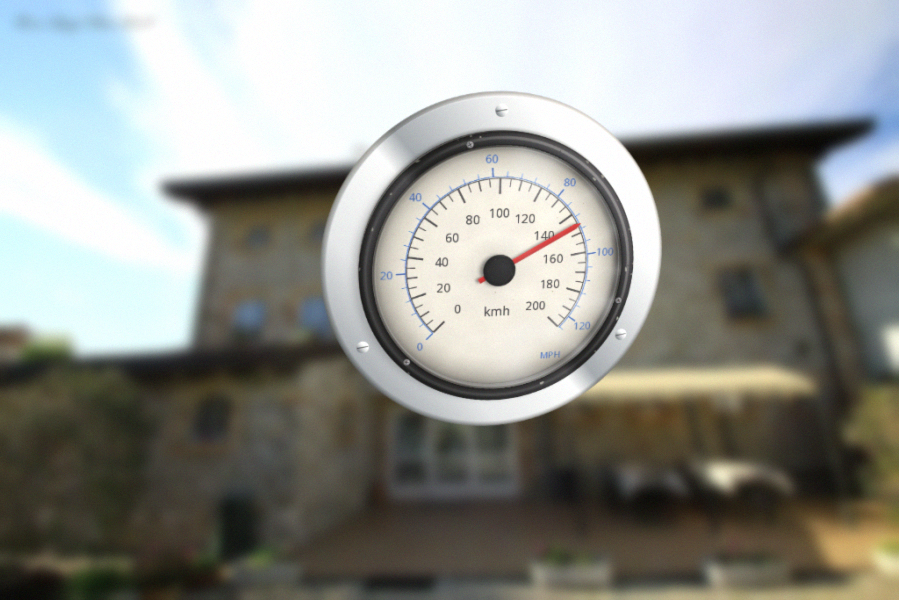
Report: 145 km/h
